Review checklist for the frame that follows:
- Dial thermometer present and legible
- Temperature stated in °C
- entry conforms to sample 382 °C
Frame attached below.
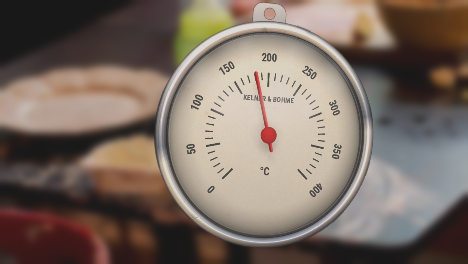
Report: 180 °C
